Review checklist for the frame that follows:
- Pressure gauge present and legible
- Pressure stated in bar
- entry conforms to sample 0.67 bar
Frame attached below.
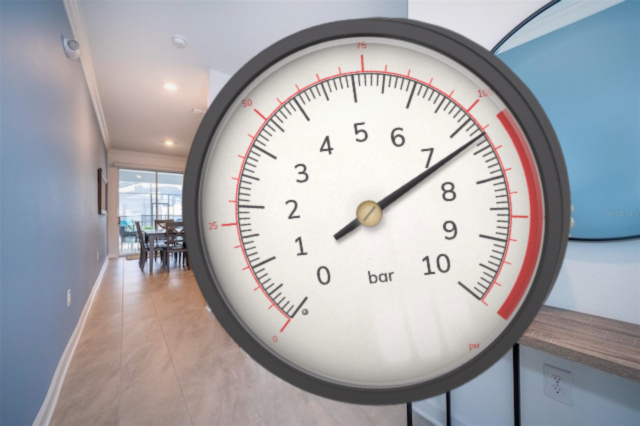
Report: 7.3 bar
